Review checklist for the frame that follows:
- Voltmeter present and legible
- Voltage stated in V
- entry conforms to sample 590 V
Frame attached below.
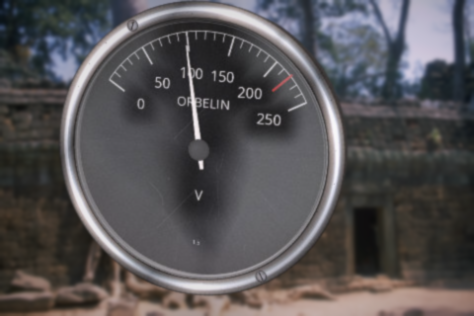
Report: 100 V
